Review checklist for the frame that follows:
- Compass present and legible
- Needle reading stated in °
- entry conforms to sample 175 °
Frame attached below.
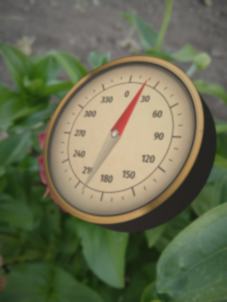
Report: 20 °
